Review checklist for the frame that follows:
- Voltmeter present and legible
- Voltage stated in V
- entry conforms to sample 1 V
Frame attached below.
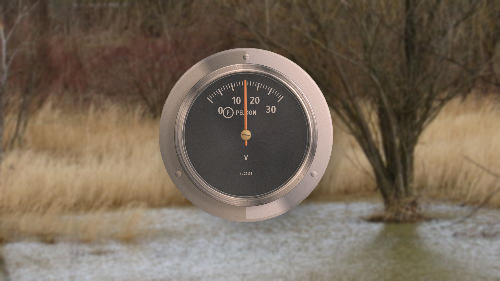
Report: 15 V
